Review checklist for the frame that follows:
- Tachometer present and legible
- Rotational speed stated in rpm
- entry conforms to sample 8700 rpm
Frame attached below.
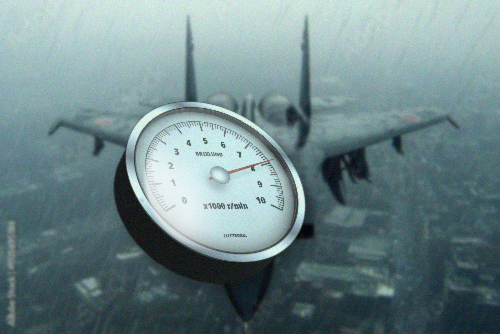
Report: 8000 rpm
